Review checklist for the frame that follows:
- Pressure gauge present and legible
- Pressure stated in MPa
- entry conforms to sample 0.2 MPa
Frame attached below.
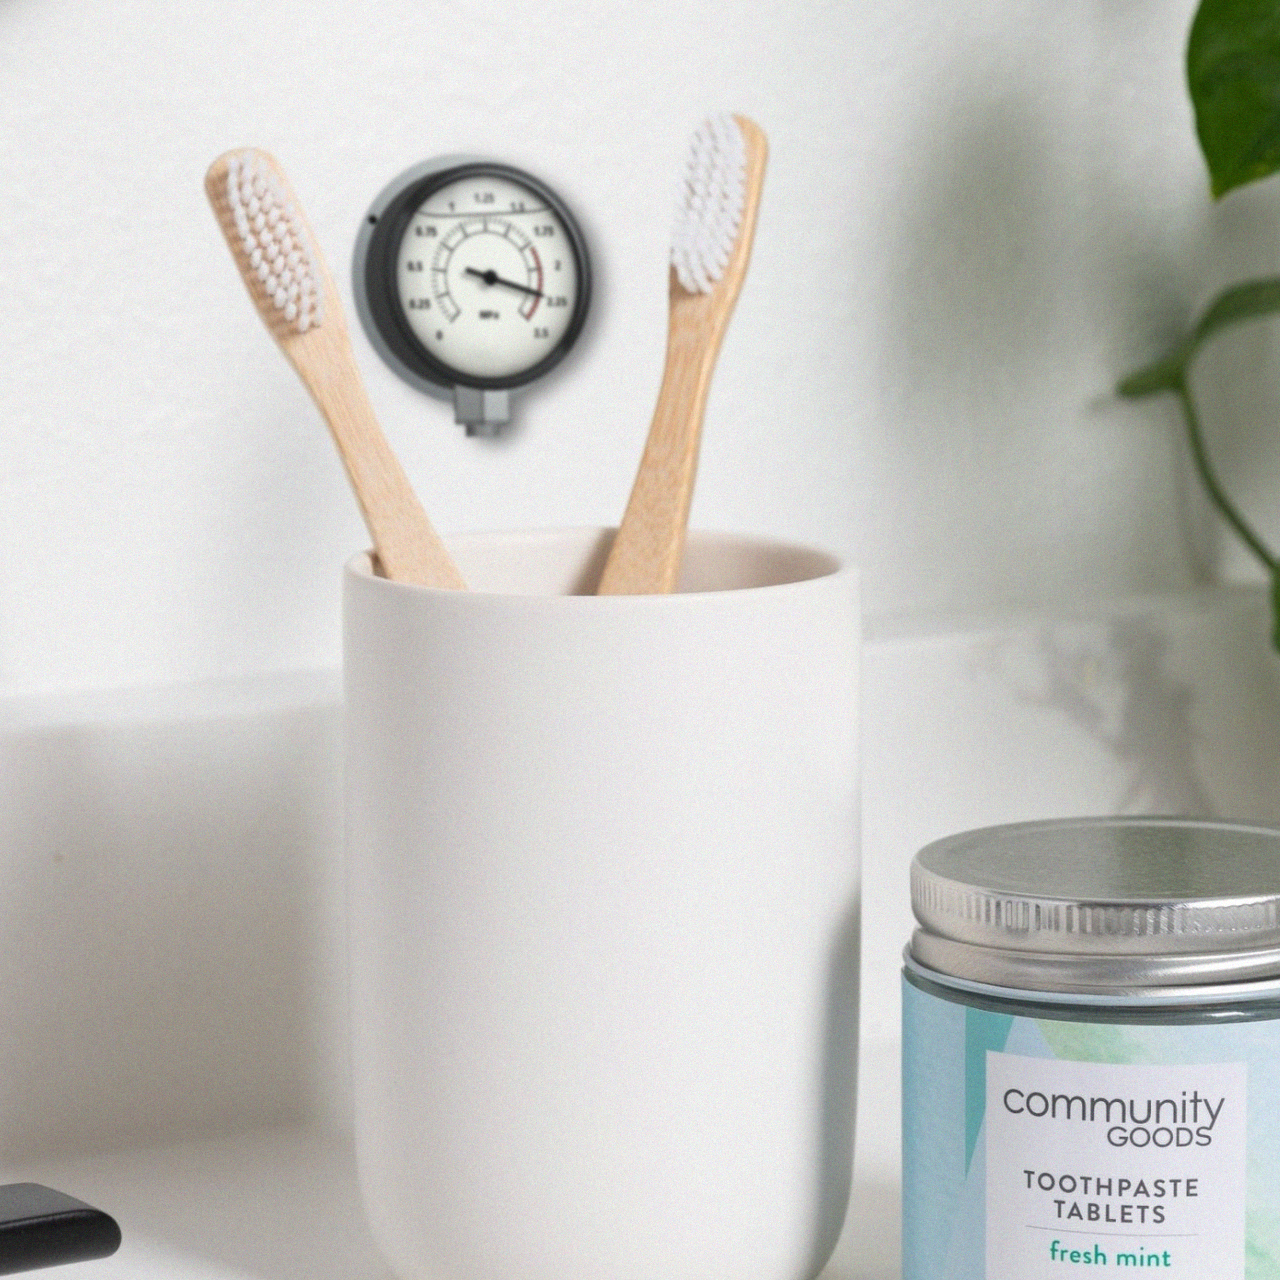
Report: 2.25 MPa
